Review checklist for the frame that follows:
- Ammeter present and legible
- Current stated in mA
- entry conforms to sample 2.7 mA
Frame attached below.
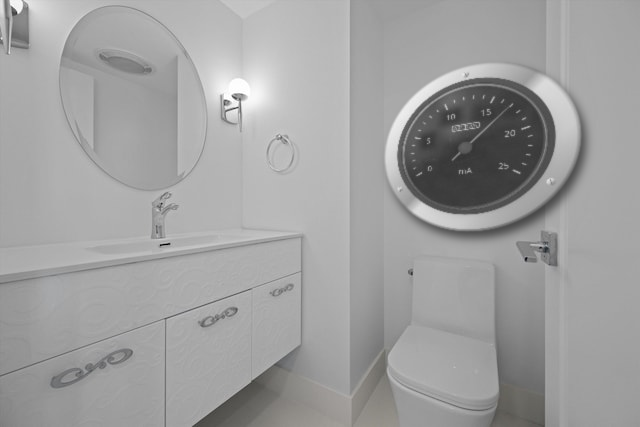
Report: 17 mA
